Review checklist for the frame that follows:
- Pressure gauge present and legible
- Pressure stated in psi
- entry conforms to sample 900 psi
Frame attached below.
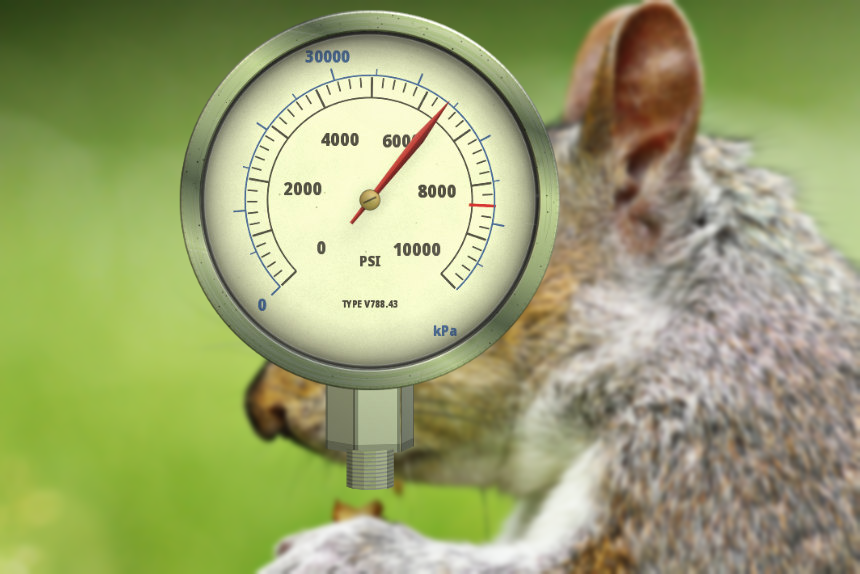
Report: 6400 psi
